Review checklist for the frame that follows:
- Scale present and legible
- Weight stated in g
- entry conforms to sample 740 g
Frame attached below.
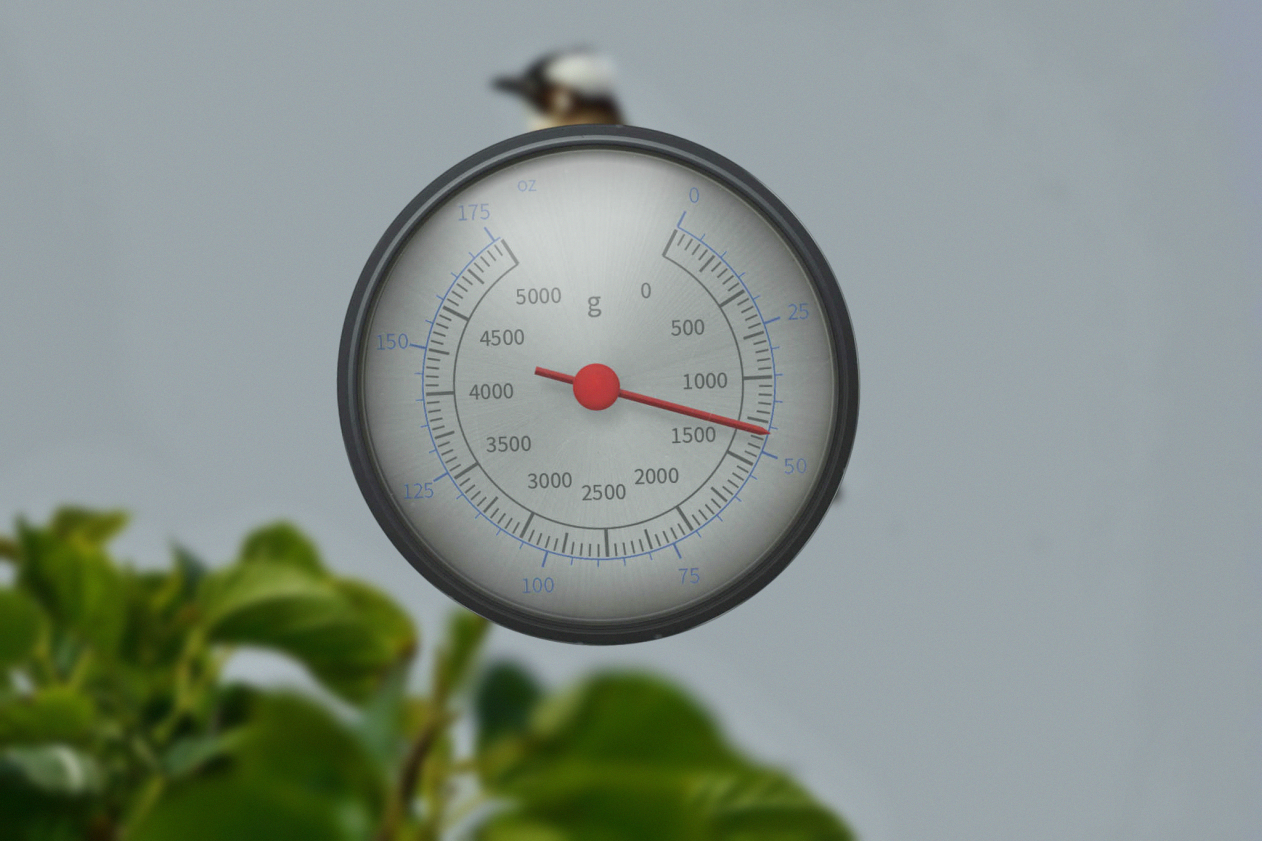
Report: 1300 g
